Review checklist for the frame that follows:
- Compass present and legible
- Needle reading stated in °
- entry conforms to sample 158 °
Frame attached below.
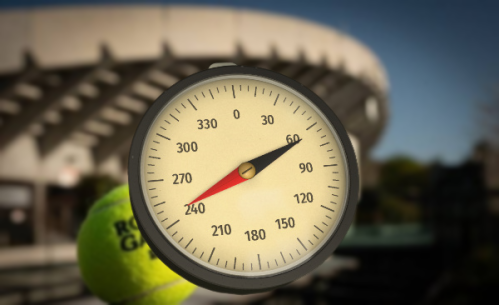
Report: 245 °
